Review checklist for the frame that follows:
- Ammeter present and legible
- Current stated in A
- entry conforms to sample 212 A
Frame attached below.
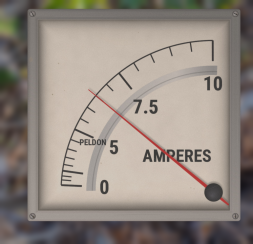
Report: 6.5 A
